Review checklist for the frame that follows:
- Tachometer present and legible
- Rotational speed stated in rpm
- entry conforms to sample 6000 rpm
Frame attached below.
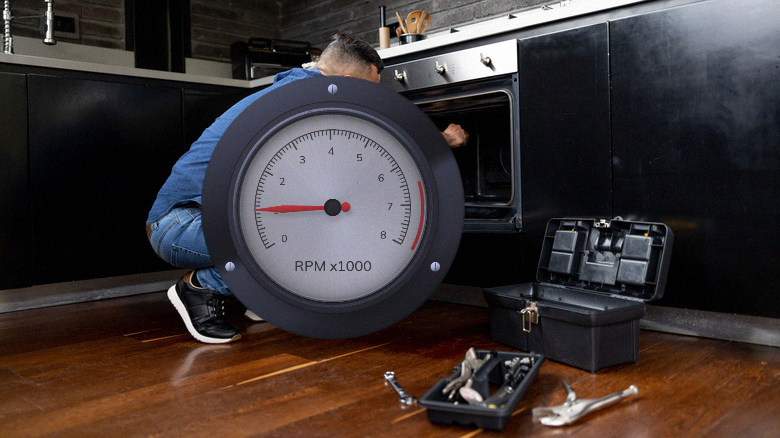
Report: 1000 rpm
